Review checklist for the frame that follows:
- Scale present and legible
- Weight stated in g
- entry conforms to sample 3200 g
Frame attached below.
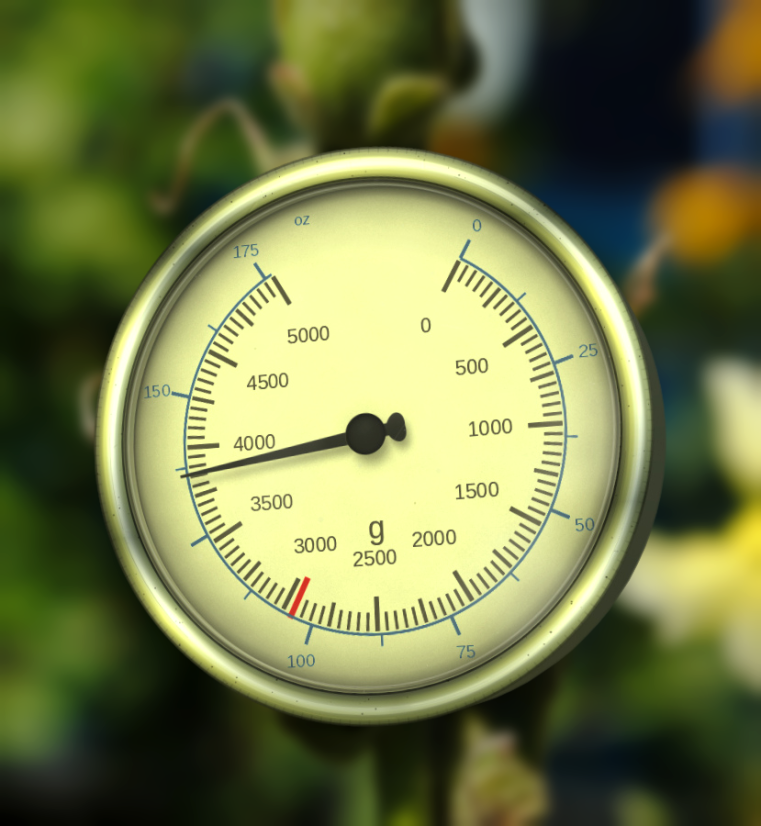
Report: 3850 g
